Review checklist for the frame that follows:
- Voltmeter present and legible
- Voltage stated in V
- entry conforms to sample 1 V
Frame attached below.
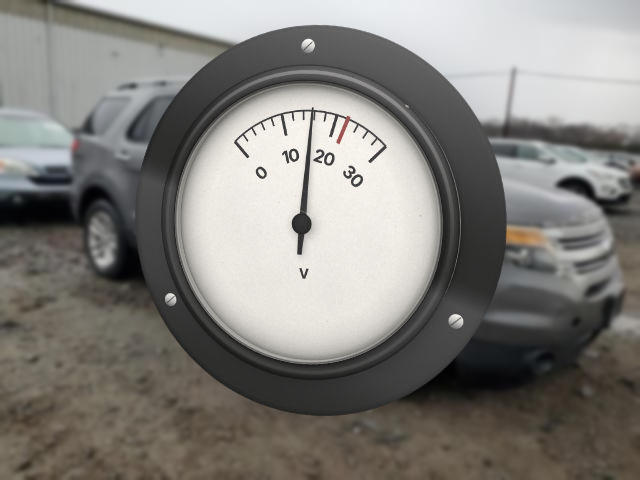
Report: 16 V
